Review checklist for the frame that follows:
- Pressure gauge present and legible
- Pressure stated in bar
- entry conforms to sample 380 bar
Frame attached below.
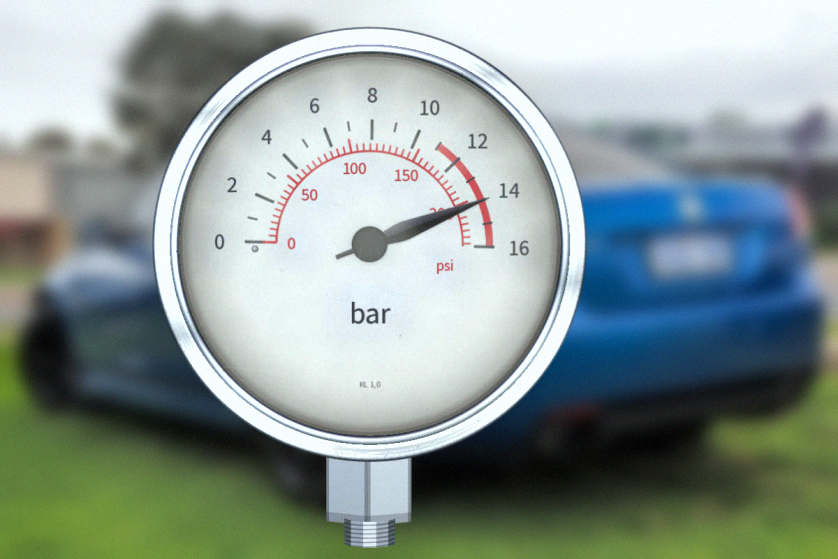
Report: 14 bar
